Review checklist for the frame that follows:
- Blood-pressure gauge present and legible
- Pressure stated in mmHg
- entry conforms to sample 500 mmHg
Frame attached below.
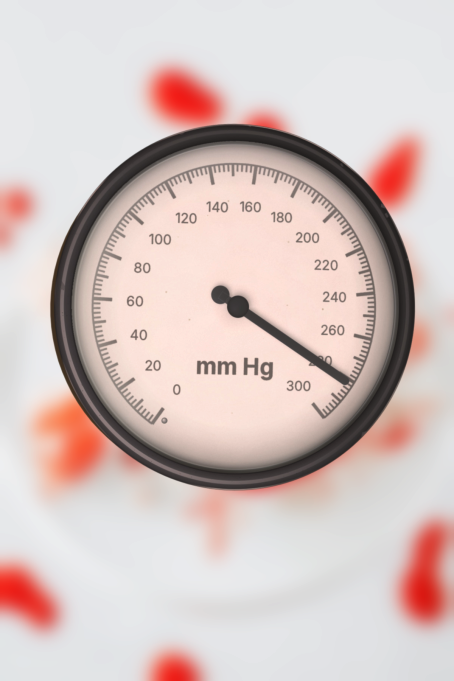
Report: 282 mmHg
